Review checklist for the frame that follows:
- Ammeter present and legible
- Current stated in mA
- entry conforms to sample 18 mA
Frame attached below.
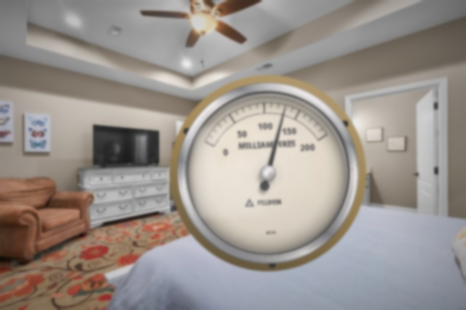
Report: 130 mA
